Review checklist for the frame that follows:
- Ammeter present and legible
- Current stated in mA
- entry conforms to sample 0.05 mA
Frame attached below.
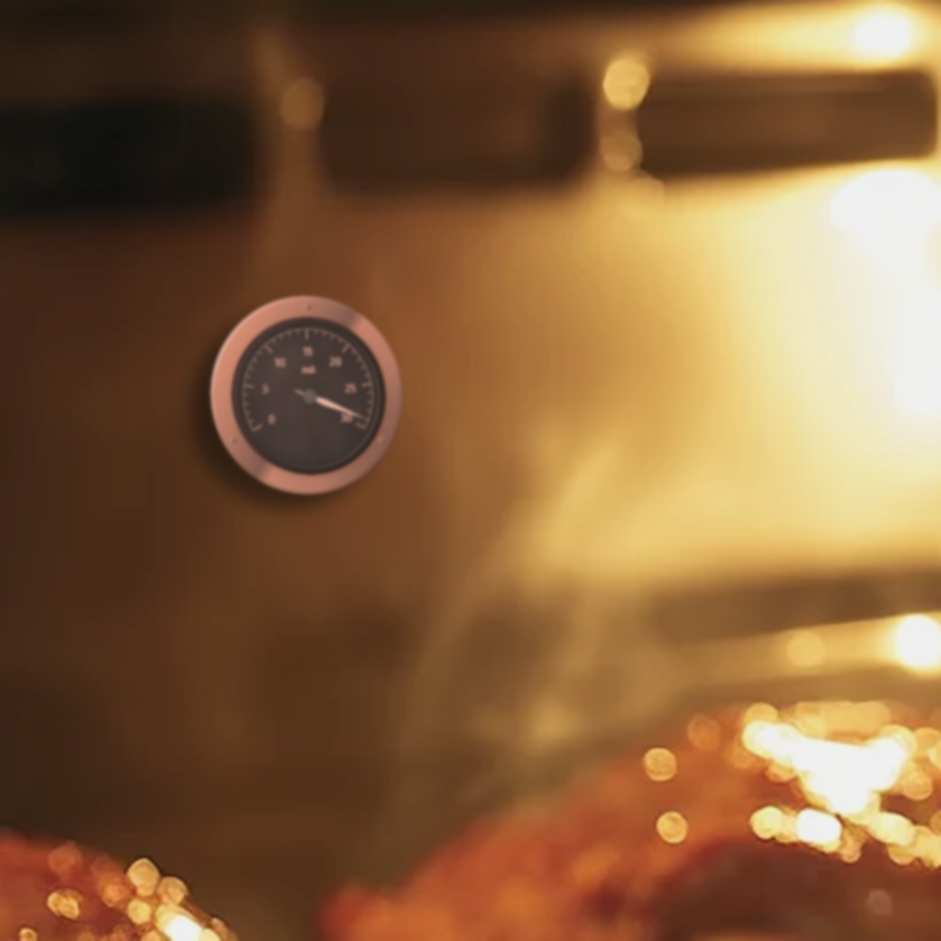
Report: 29 mA
